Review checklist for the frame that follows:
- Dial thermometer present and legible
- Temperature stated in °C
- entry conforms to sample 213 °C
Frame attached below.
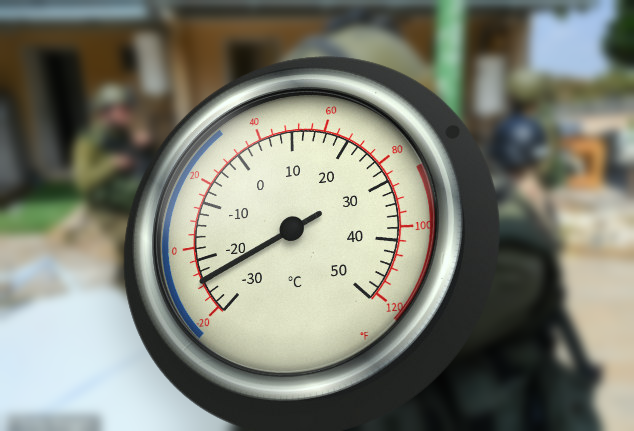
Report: -24 °C
